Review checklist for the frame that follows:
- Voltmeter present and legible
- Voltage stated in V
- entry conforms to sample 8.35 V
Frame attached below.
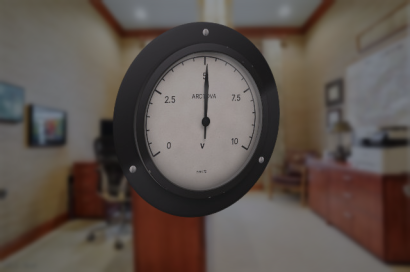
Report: 5 V
